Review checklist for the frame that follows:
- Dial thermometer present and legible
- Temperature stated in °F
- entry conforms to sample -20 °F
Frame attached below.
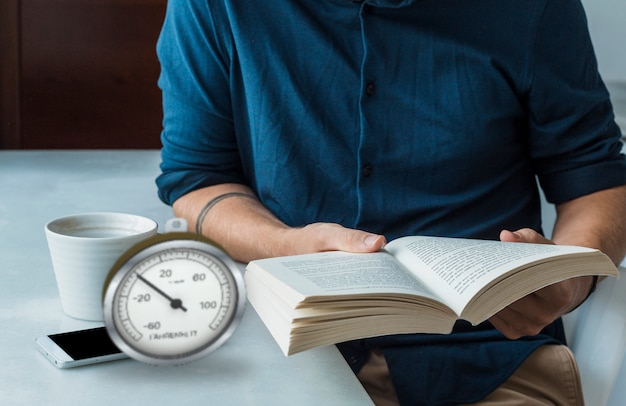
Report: 0 °F
